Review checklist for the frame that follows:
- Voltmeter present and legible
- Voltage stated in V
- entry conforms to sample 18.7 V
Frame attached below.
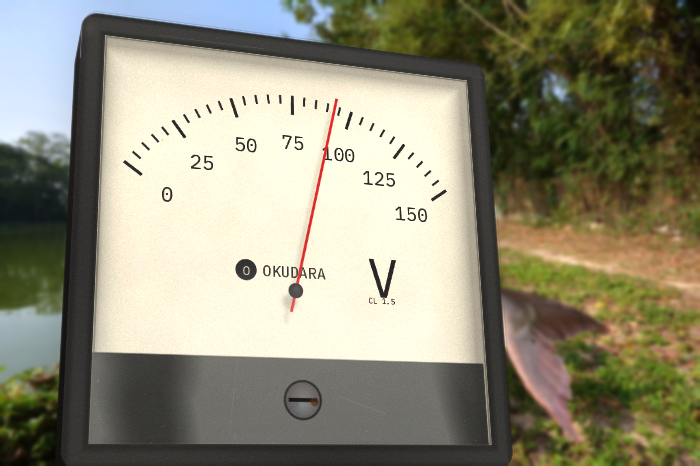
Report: 92.5 V
